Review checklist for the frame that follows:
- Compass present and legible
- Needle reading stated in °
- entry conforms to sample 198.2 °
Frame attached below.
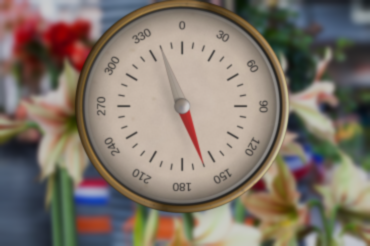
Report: 160 °
